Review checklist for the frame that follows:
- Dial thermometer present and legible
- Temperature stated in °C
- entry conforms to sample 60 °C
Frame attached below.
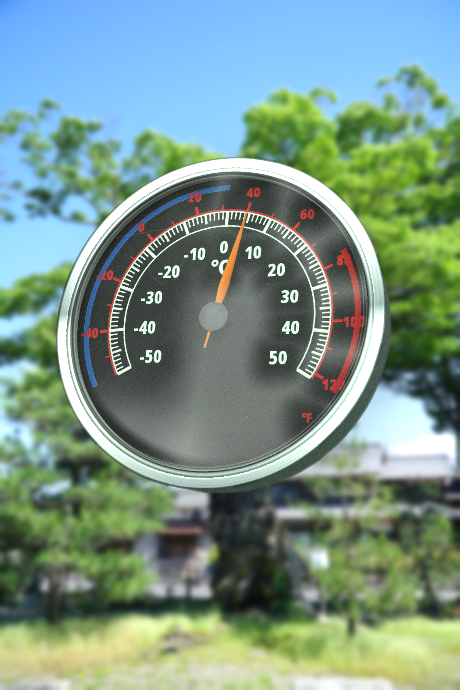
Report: 5 °C
